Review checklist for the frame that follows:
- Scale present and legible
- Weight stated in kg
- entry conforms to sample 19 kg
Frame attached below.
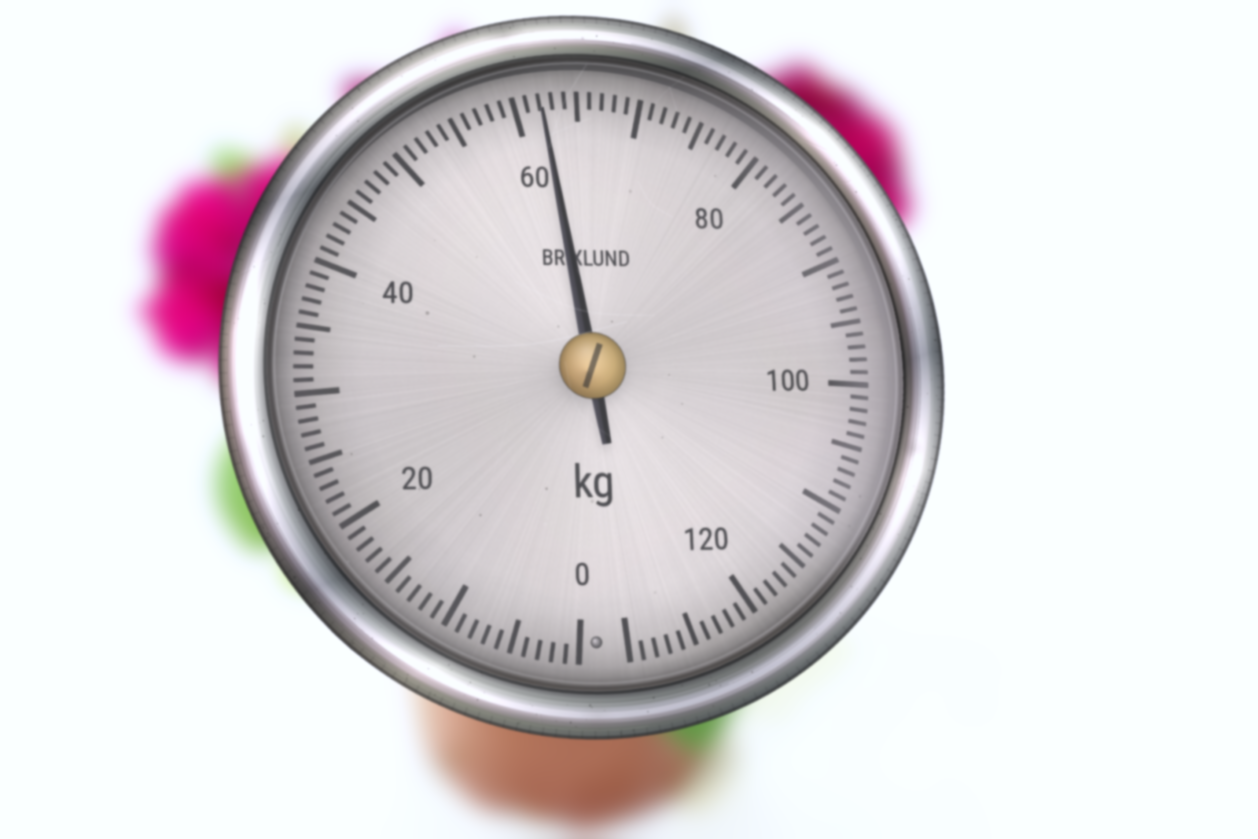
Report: 62 kg
